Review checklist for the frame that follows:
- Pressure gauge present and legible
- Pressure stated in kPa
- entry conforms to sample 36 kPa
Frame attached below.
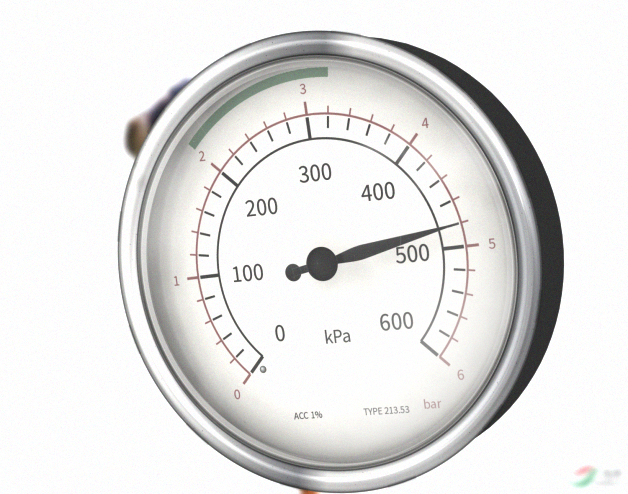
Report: 480 kPa
